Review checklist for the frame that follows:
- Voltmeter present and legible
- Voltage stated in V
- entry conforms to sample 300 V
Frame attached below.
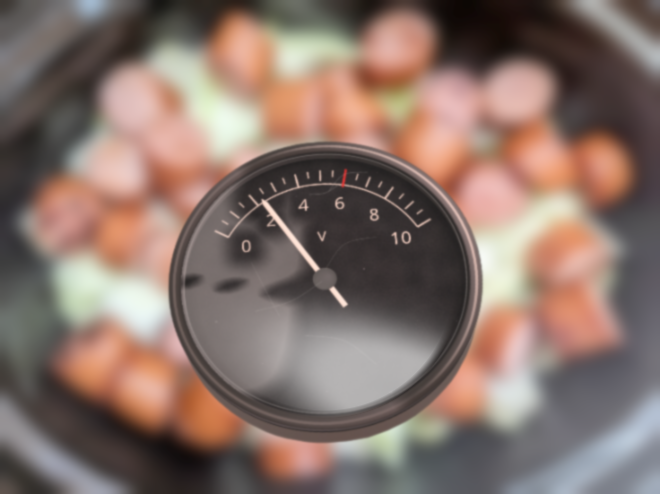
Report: 2.25 V
